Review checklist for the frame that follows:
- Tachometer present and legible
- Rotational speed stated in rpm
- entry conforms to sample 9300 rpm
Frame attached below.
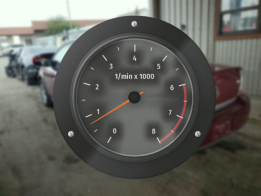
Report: 750 rpm
